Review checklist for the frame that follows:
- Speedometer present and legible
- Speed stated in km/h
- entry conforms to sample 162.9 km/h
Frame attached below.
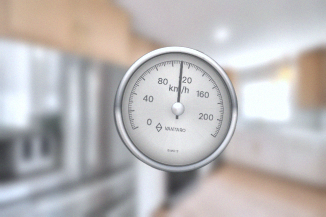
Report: 110 km/h
